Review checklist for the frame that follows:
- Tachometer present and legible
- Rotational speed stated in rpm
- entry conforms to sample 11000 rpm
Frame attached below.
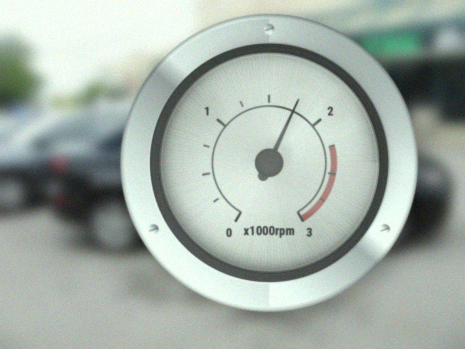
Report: 1750 rpm
